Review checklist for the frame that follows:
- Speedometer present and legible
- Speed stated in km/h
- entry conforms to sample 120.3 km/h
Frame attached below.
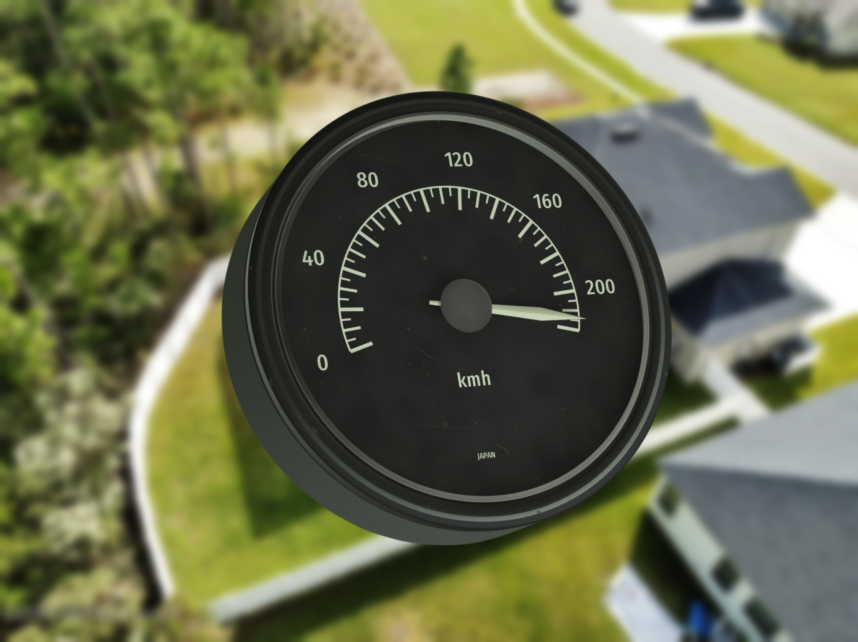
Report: 215 km/h
